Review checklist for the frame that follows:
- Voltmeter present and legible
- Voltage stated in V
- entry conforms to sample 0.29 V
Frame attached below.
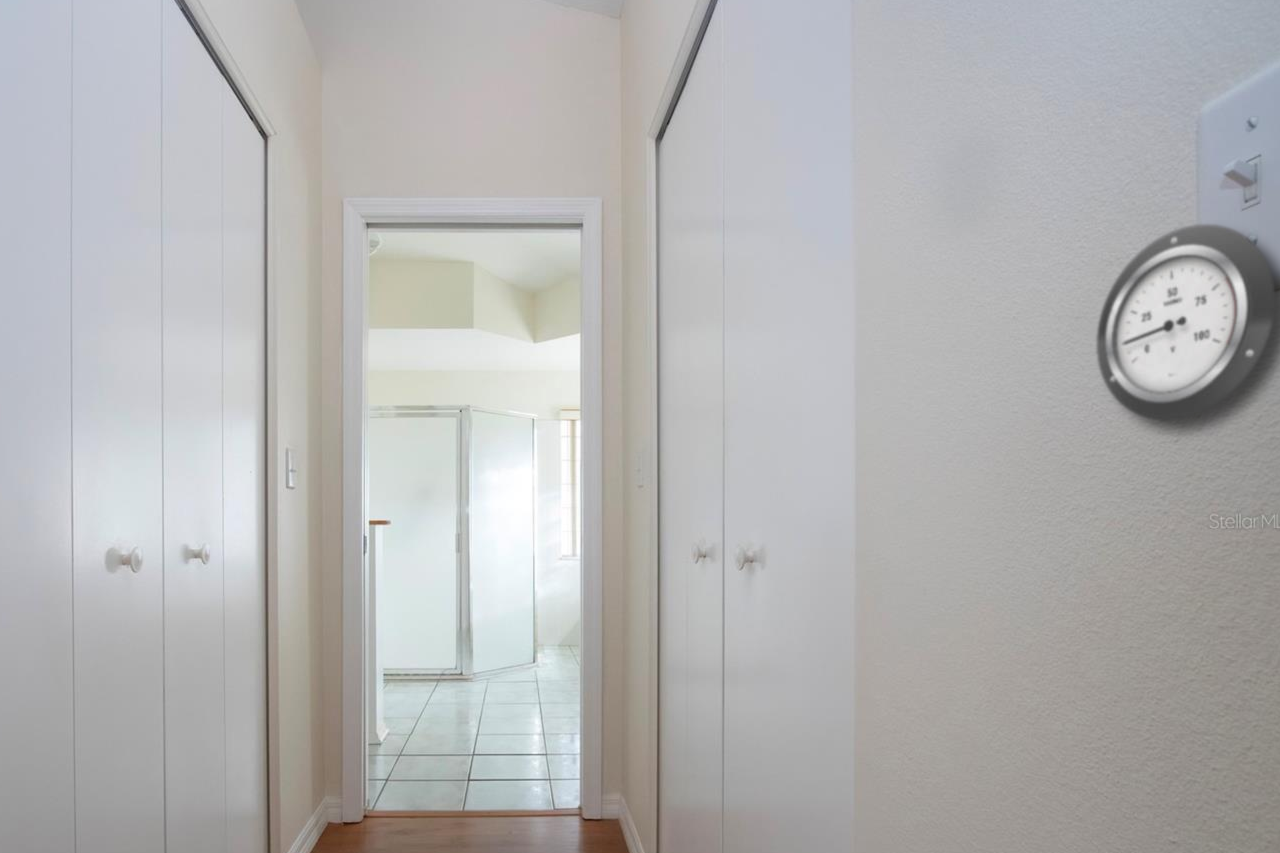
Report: 10 V
